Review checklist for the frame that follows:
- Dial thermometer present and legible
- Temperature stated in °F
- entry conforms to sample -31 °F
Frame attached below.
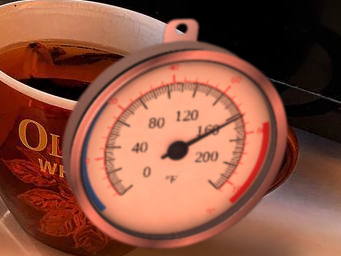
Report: 160 °F
